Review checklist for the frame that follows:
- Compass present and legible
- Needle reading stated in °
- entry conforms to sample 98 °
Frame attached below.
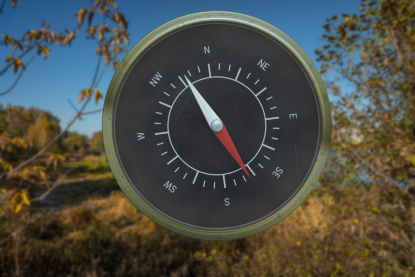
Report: 155 °
